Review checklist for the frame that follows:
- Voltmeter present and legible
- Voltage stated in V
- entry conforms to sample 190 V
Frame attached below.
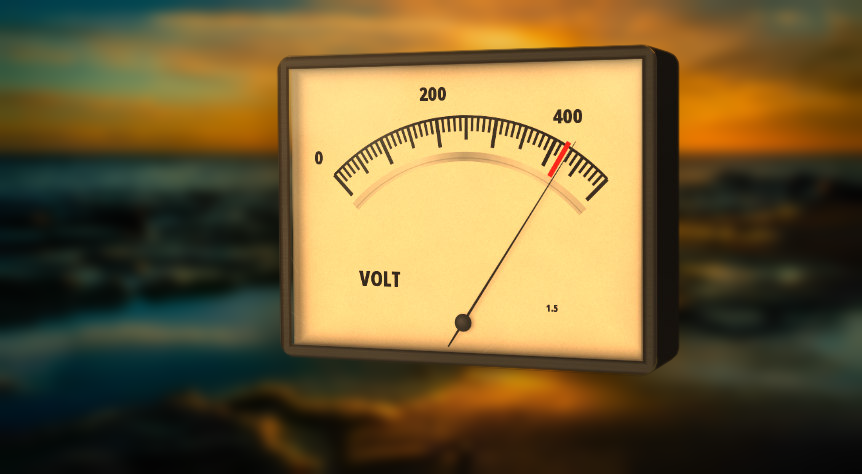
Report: 430 V
